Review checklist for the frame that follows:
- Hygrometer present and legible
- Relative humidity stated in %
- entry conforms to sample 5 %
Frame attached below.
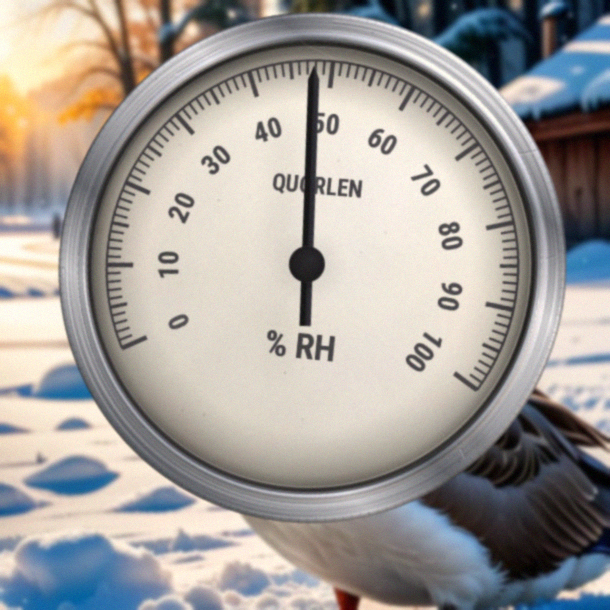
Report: 48 %
